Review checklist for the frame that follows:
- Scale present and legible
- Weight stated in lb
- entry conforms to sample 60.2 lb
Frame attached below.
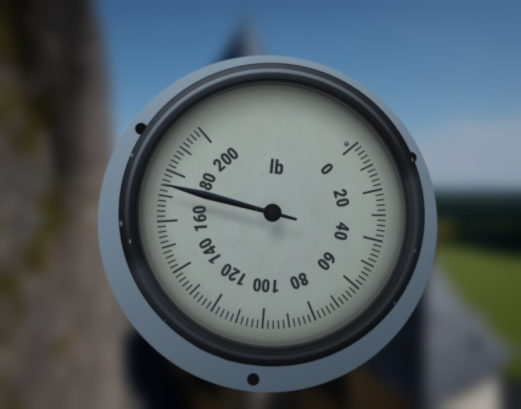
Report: 174 lb
